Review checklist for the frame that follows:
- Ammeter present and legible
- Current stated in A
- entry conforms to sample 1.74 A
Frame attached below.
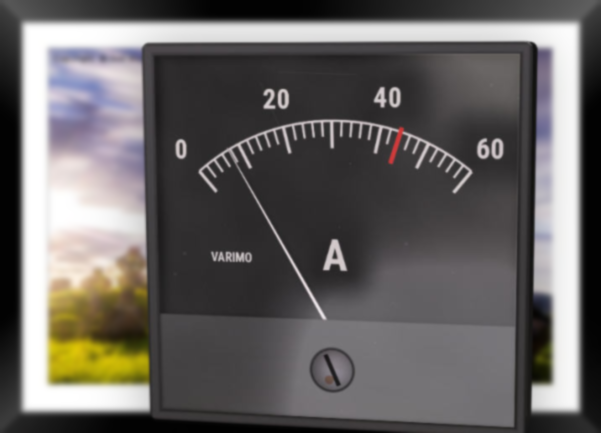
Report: 8 A
